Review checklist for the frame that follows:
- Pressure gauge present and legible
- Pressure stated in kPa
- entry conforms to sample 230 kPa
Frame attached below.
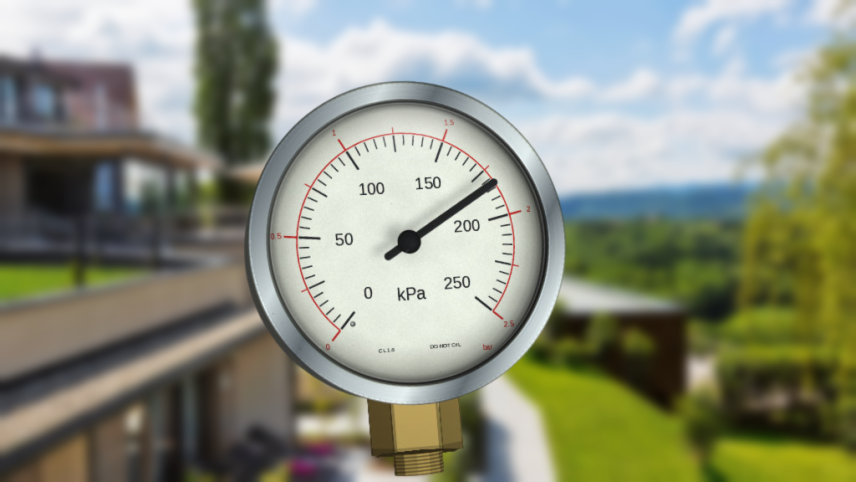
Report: 182.5 kPa
